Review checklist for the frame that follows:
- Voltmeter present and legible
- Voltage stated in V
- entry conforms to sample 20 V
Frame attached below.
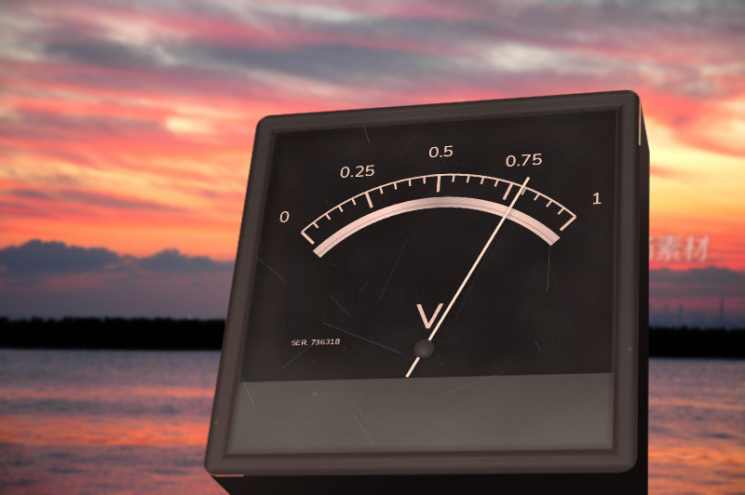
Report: 0.8 V
